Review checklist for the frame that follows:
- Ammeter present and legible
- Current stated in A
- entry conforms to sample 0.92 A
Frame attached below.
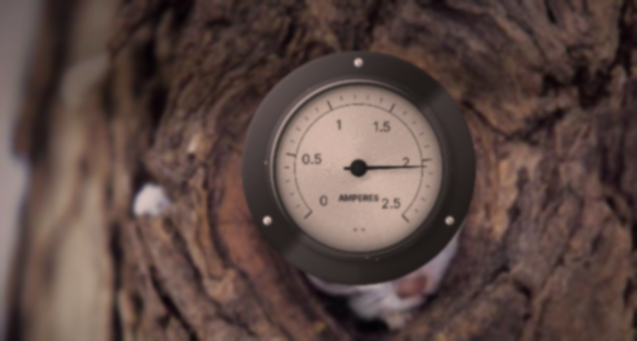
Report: 2.05 A
